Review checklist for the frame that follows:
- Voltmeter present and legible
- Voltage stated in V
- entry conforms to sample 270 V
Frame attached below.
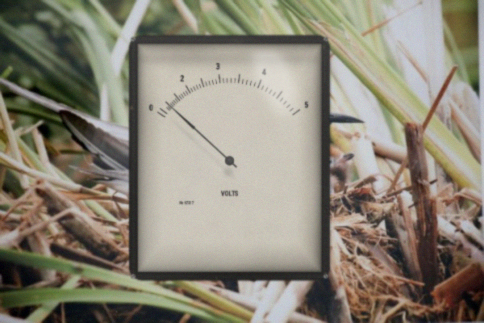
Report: 1 V
